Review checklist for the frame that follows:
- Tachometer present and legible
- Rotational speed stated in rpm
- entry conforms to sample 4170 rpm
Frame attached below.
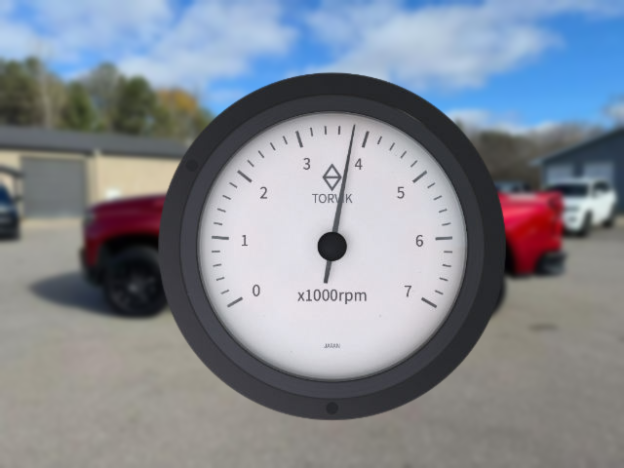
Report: 3800 rpm
